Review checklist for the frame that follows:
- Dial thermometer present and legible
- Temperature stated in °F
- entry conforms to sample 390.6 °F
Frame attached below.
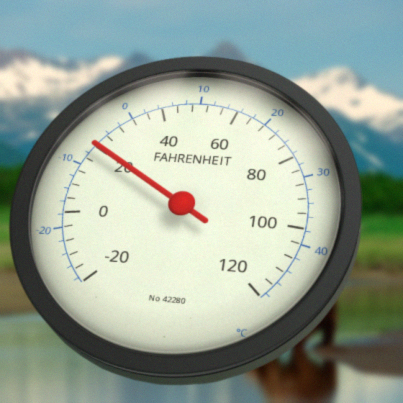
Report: 20 °F
